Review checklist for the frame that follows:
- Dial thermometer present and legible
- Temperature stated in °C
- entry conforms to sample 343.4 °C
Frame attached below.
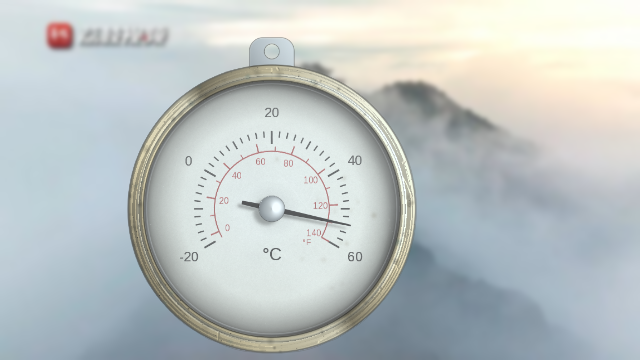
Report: 54 °C
